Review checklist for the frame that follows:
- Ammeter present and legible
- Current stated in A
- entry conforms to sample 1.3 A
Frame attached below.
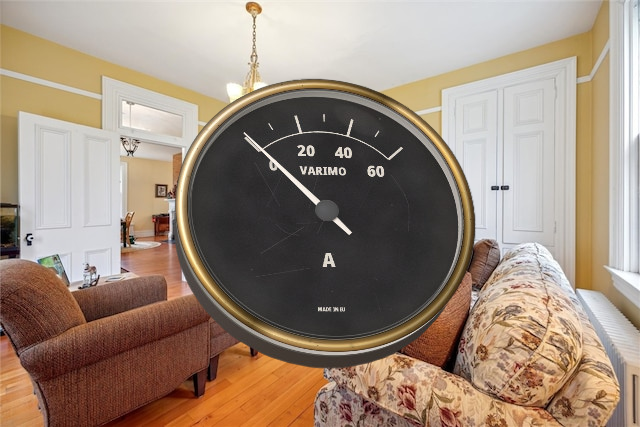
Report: 0 A
